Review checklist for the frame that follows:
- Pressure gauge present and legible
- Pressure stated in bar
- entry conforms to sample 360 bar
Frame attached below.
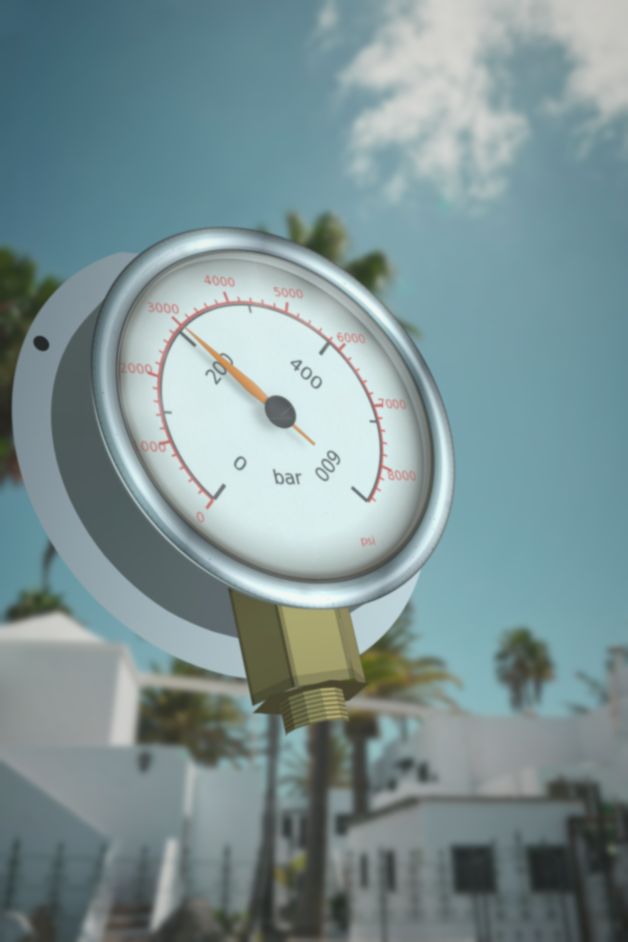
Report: 200 bar
